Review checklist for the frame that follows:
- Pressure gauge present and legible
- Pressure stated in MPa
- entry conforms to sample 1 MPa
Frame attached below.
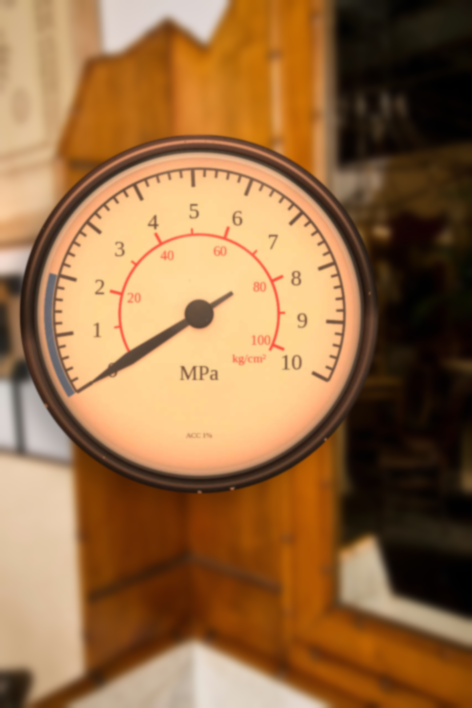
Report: 0 MPa
